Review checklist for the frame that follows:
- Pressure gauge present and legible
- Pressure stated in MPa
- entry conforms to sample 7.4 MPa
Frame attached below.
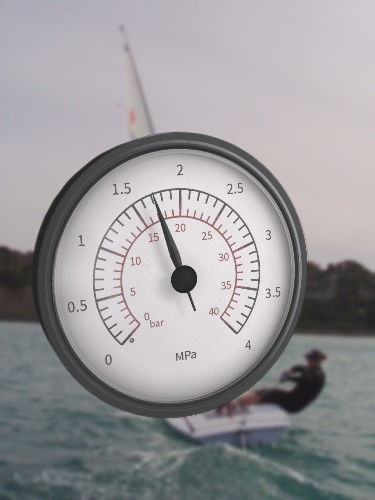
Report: 1.7 MPa
